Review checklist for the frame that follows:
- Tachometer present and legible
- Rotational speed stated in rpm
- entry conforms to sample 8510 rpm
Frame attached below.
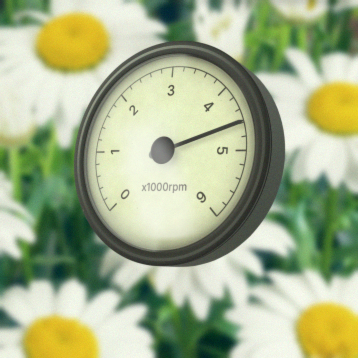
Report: 4600 rpm
